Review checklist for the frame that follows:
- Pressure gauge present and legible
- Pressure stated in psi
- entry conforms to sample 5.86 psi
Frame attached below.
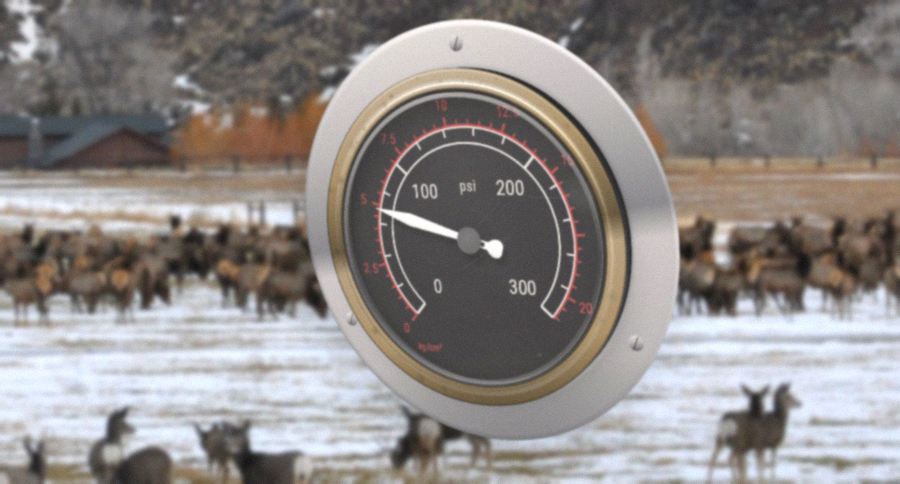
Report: 70 psi
